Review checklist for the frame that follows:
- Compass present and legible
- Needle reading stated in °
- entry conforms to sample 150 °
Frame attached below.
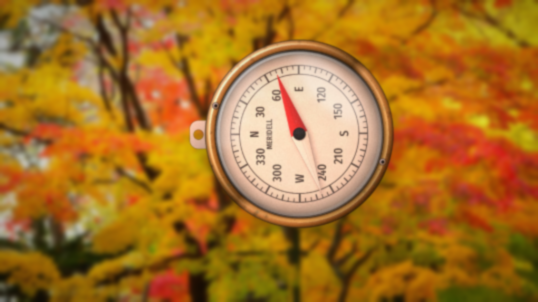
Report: 70 °
